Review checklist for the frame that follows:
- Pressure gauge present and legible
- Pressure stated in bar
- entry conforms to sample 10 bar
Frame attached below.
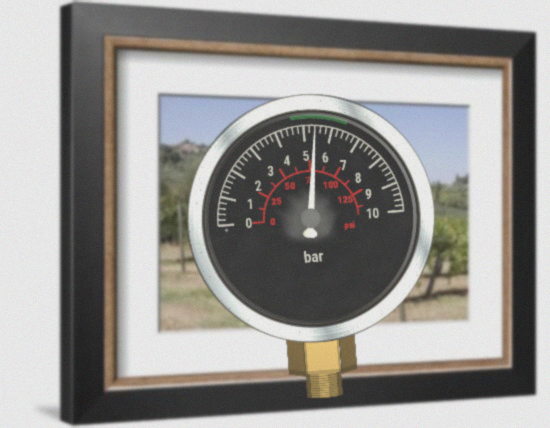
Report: 5.4 bar
